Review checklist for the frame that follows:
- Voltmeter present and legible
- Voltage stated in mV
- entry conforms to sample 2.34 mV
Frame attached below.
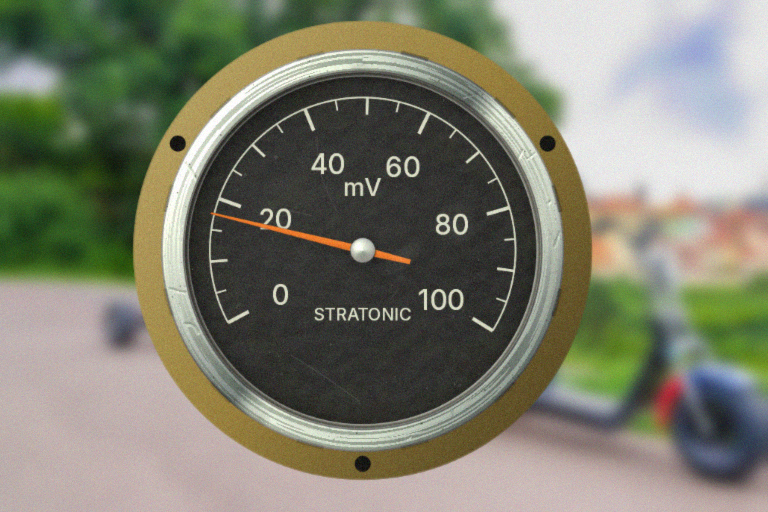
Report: 17.5 mV
